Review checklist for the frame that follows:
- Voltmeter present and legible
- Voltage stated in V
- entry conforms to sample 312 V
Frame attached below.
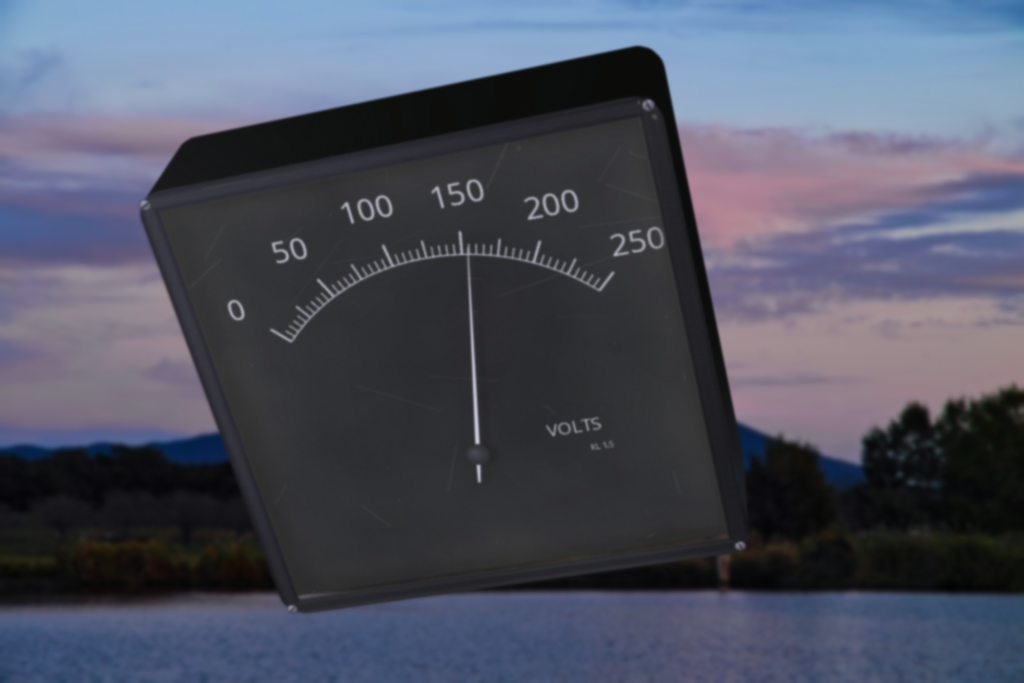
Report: 155 V
